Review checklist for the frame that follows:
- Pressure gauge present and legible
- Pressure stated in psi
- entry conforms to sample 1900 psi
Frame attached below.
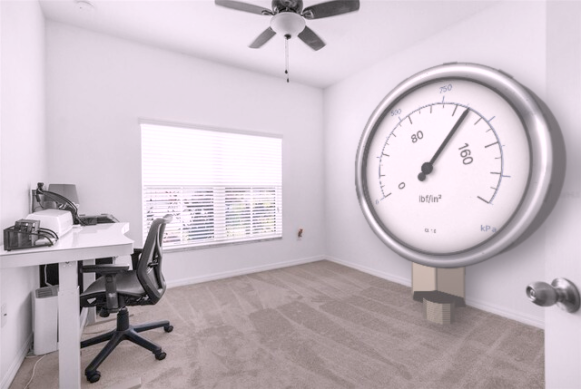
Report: 130 psi
